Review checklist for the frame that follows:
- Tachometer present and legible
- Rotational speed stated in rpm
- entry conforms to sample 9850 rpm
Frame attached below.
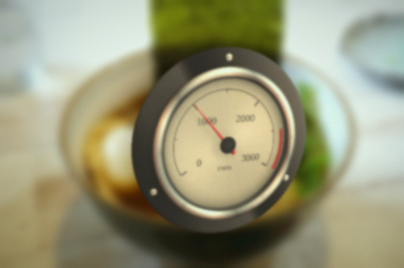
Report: 1000 rpm
